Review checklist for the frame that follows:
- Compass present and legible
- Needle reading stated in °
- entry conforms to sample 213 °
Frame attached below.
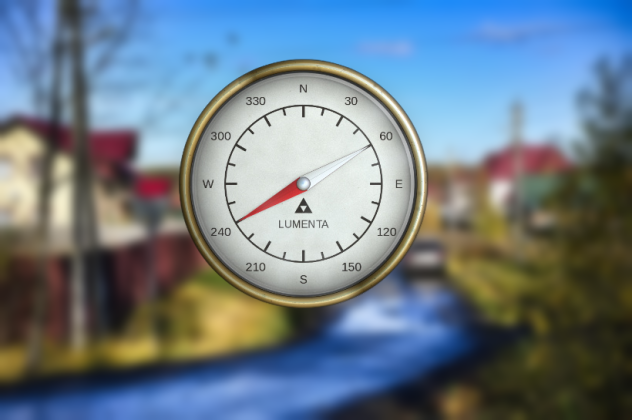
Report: 240 °
